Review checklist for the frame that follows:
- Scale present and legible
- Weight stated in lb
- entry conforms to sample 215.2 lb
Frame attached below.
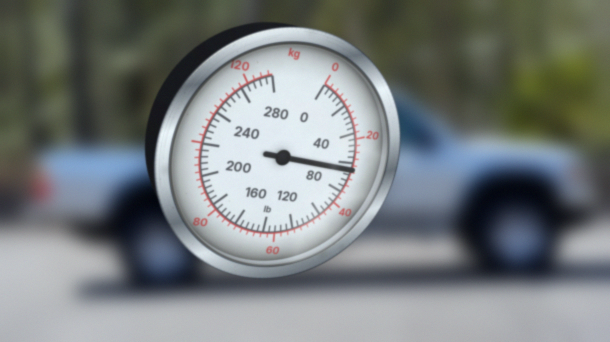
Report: 64 lb
